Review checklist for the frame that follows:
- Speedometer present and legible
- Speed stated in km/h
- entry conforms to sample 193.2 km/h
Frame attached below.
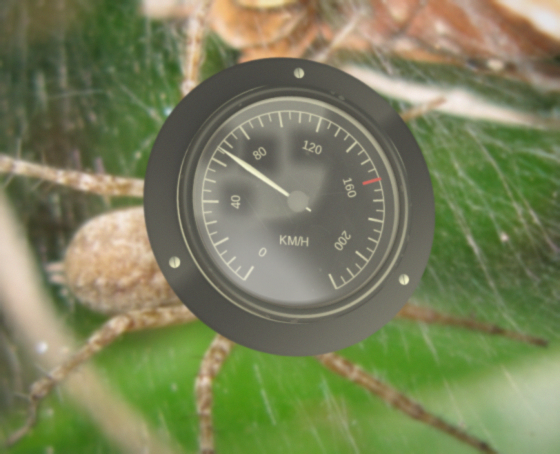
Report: 65 km/h
